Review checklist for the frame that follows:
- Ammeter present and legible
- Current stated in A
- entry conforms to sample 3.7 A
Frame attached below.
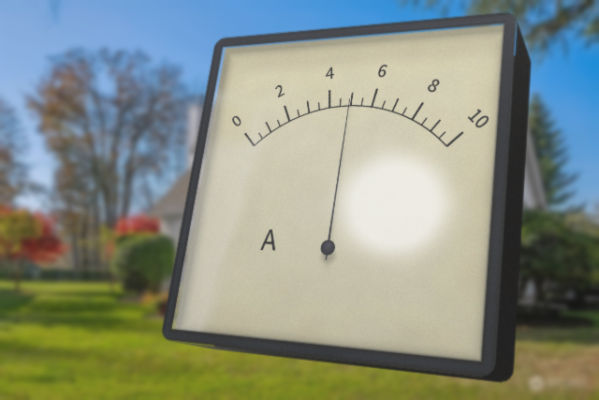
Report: 5 A
